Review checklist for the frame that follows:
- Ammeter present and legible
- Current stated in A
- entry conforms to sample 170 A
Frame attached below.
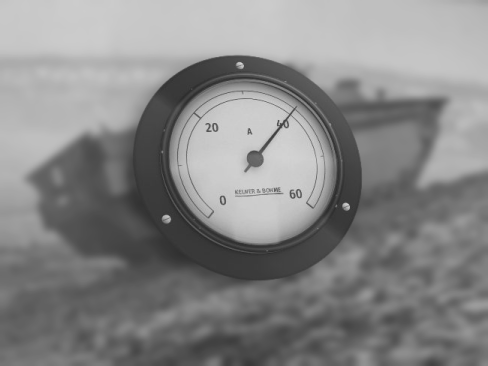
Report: 40 A
